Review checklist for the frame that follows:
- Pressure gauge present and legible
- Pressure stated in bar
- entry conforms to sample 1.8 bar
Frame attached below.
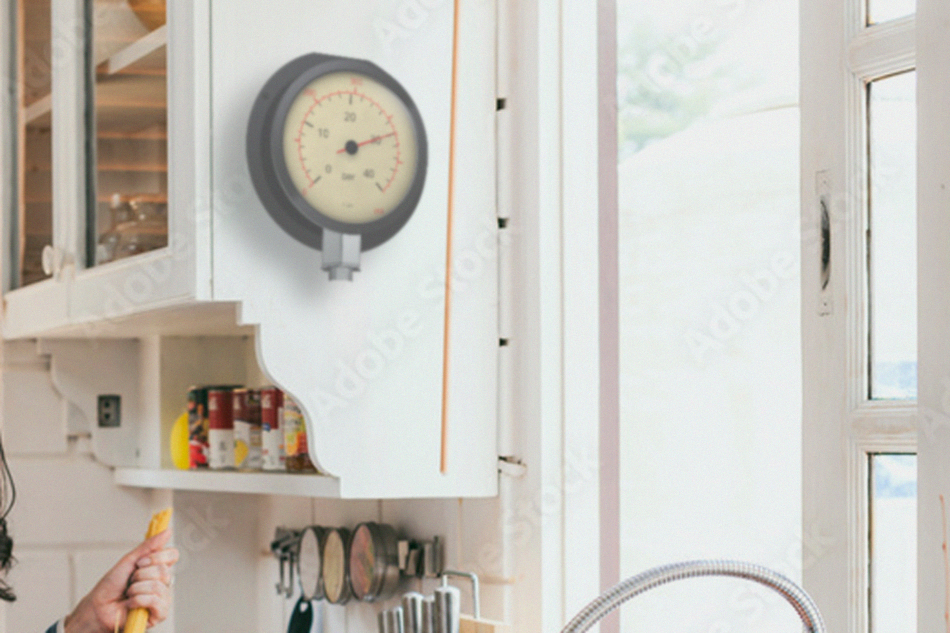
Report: 30 bar
